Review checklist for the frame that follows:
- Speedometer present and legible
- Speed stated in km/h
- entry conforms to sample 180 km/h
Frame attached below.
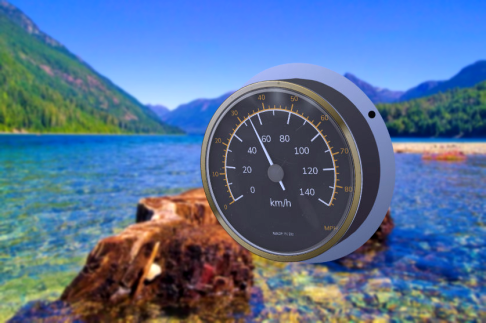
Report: 55 km/h
